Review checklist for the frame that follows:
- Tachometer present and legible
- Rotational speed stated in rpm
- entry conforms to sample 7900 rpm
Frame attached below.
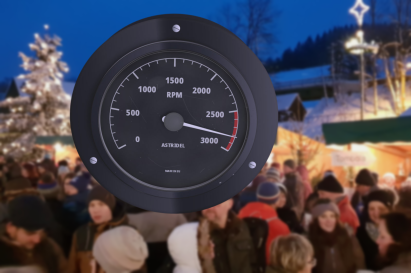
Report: 2800 rpm
